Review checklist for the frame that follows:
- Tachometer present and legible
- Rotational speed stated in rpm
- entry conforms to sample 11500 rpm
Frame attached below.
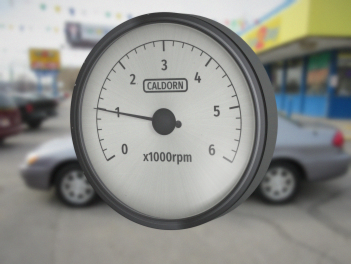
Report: 1000 rpm
